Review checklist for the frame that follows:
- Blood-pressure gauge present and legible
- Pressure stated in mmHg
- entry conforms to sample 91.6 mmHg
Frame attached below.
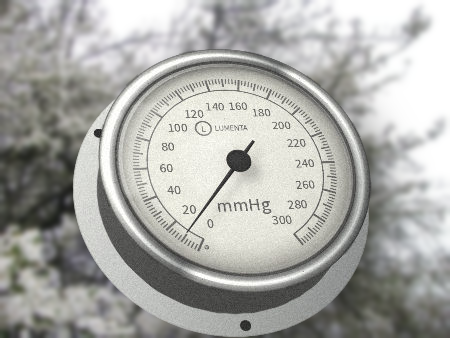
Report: 10 mmHg
